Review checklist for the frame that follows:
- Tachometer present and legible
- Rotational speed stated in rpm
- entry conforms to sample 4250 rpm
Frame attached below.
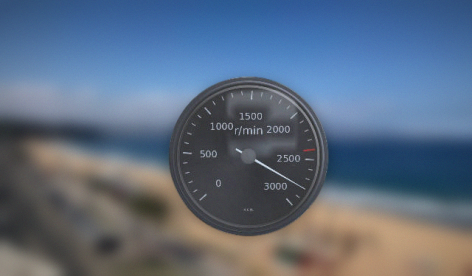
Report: 2800 rpm
